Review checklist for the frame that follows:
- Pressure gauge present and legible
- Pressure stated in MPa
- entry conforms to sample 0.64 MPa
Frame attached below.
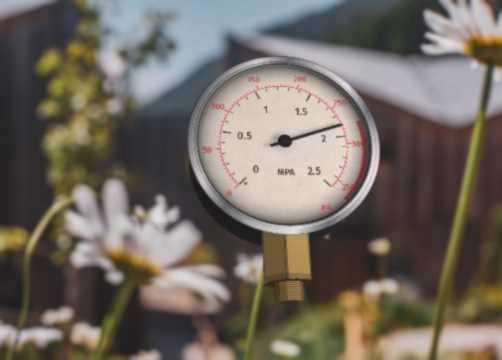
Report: 1.9 MPa
